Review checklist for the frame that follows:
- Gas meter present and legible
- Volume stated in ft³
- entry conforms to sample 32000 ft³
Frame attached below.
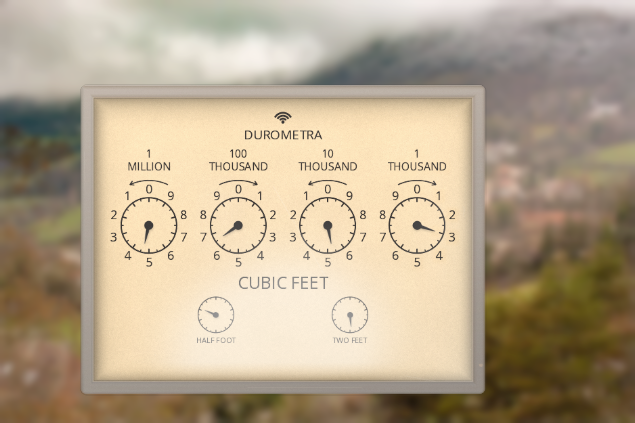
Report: 465300 ft³
